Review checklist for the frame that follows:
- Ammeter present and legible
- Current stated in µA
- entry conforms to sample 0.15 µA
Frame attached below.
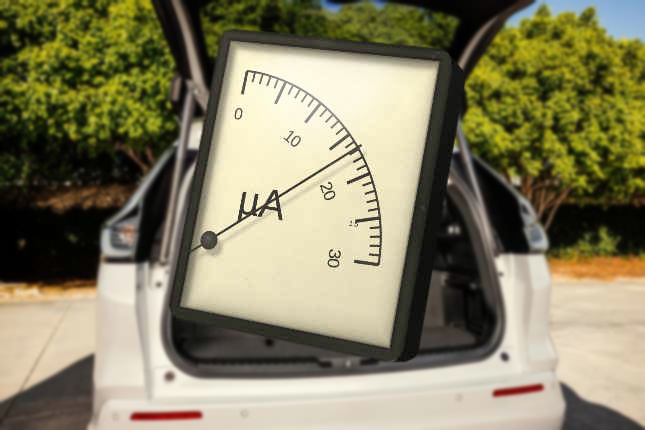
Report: 17 µA
